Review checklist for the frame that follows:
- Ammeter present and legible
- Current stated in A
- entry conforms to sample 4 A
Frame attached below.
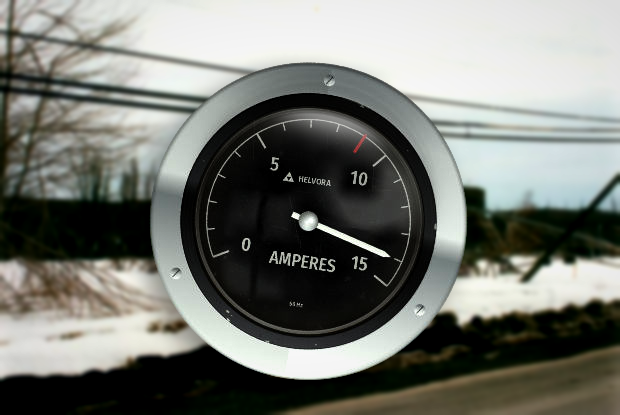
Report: 14 A
